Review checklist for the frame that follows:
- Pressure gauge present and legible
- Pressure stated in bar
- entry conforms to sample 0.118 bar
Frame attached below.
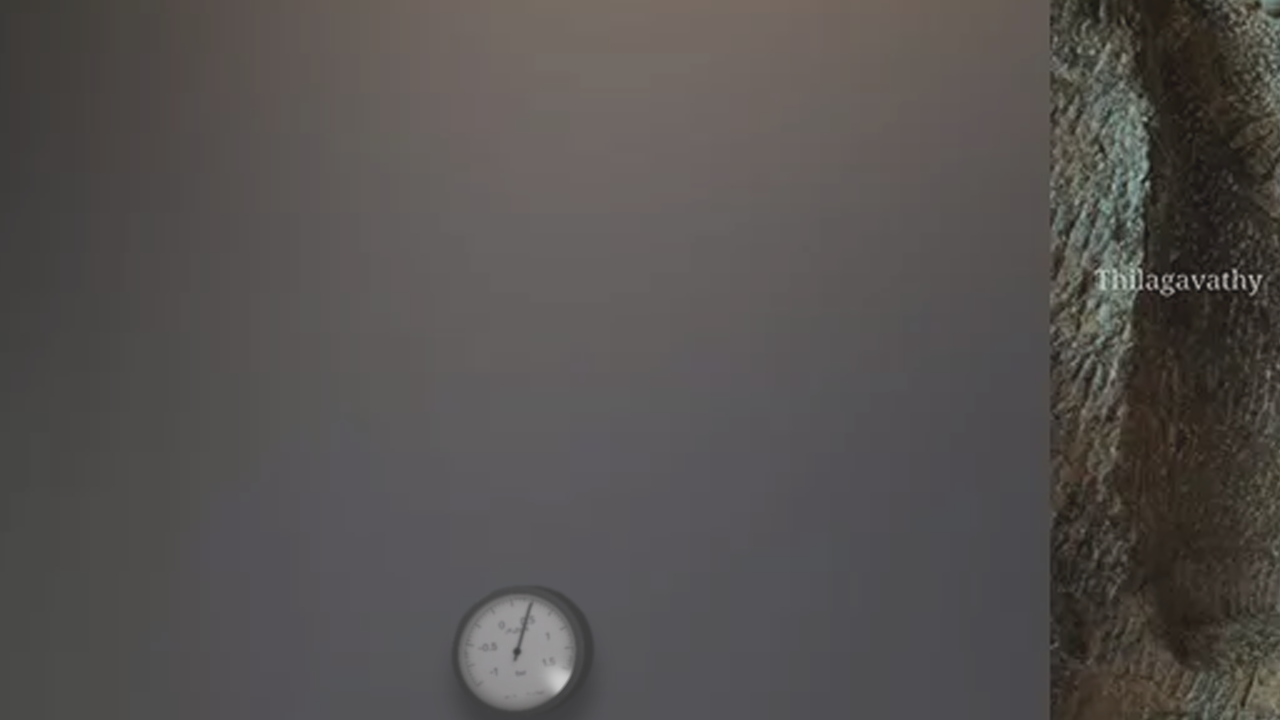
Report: 0.5 bar
